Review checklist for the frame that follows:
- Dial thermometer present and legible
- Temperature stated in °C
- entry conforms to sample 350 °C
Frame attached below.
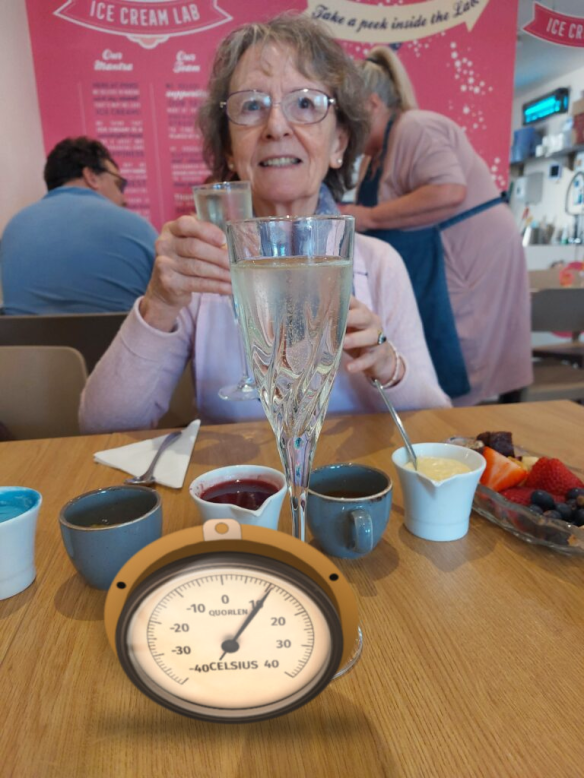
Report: 10 °C
